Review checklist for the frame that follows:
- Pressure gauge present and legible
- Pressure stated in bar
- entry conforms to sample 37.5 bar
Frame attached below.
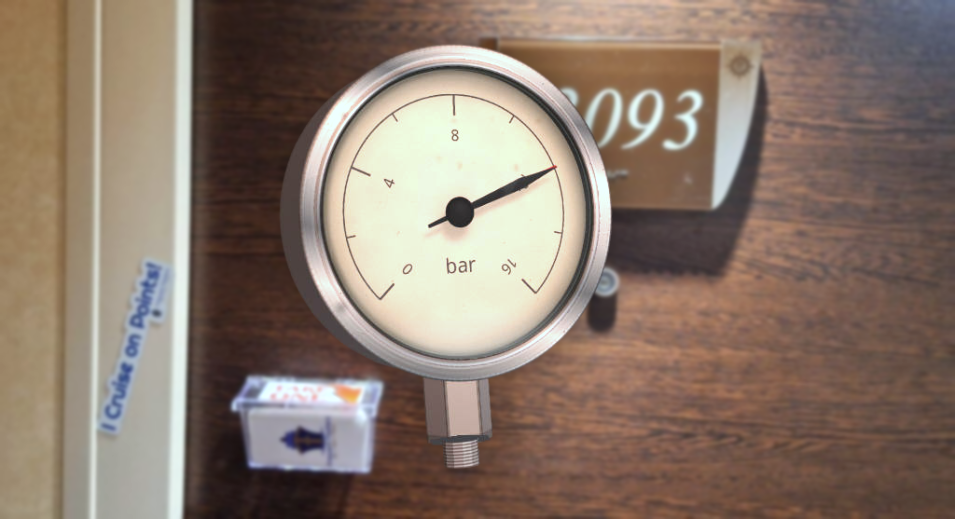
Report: 12 bar
